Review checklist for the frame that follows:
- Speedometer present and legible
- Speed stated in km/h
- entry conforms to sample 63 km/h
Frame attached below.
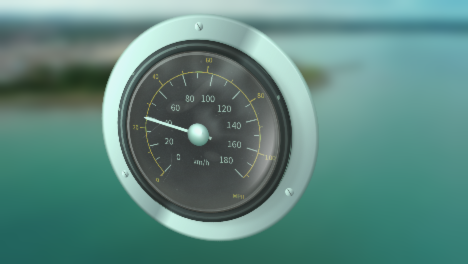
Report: 40 km/h
